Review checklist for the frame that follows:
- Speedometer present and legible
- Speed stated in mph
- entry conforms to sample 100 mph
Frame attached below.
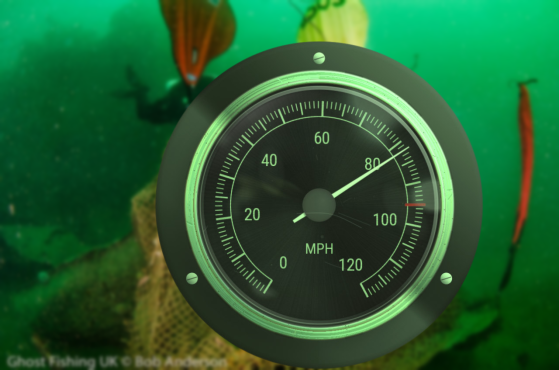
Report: 82 mph
